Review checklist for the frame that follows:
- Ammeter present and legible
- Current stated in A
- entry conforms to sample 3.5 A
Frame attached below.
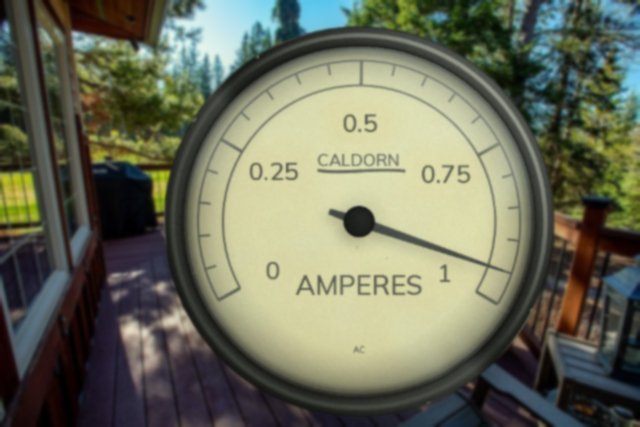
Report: 0.95 A
